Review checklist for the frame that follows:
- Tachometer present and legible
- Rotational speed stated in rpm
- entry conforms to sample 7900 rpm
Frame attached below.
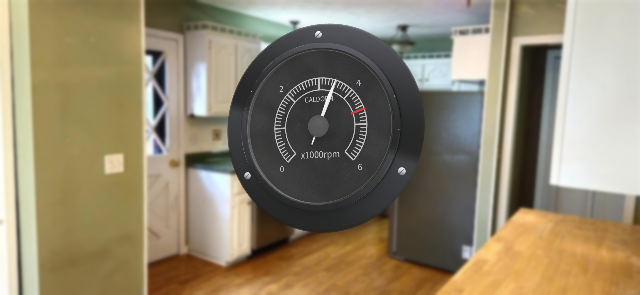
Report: 3500 rpm
